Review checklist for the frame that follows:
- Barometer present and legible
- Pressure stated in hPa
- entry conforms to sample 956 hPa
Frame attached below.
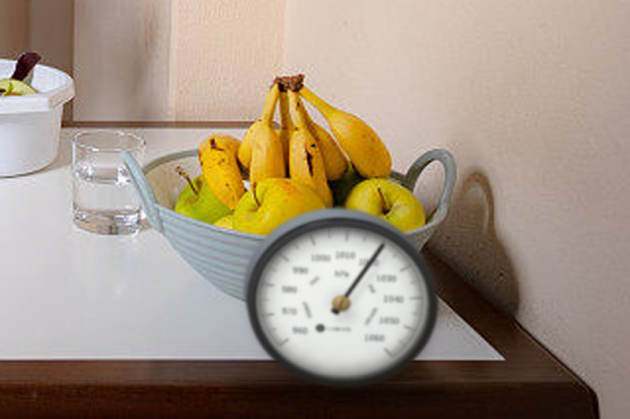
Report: 1020 hPa
